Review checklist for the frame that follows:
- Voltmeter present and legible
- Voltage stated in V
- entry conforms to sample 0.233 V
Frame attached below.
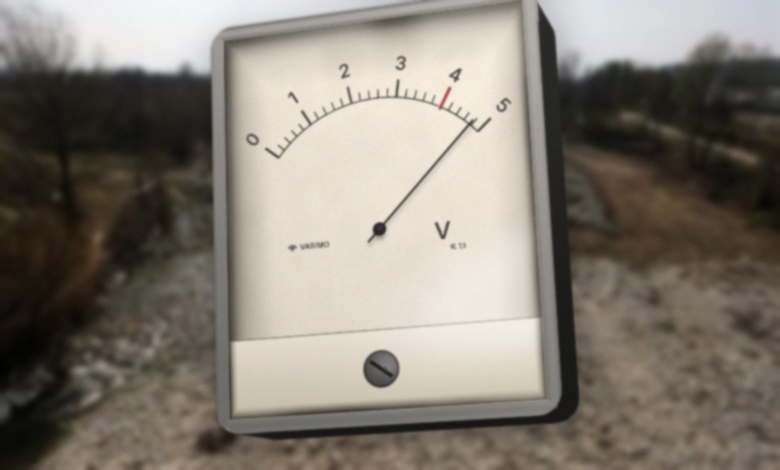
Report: 4.8 V
